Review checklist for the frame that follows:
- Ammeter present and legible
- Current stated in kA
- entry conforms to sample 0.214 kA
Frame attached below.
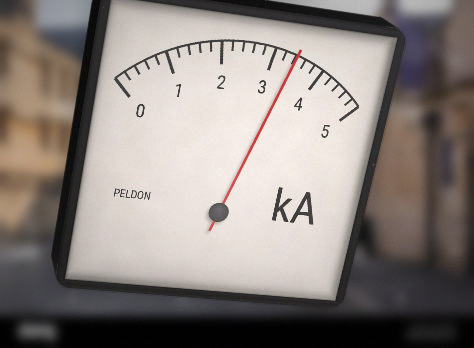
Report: 3.4 kA
